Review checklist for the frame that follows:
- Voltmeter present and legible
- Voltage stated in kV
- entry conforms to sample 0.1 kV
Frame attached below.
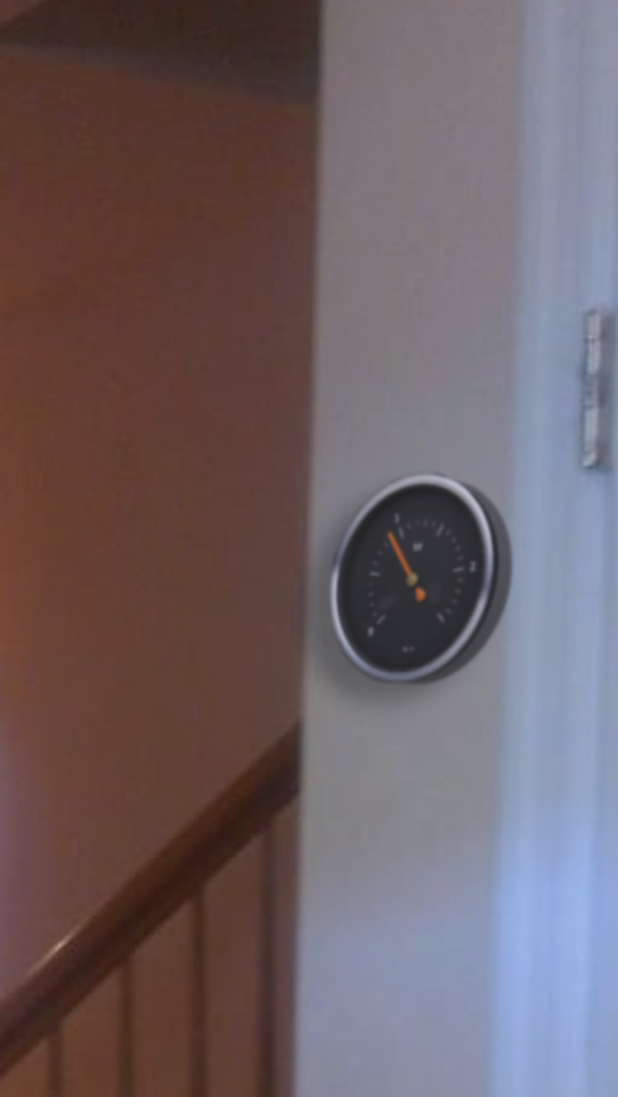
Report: 0.9 kV
